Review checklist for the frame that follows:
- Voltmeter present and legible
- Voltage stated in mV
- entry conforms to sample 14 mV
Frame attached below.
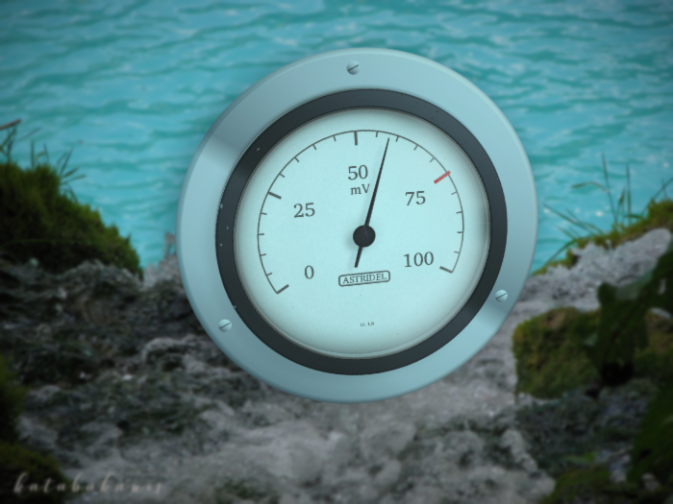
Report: 57.5 mV
